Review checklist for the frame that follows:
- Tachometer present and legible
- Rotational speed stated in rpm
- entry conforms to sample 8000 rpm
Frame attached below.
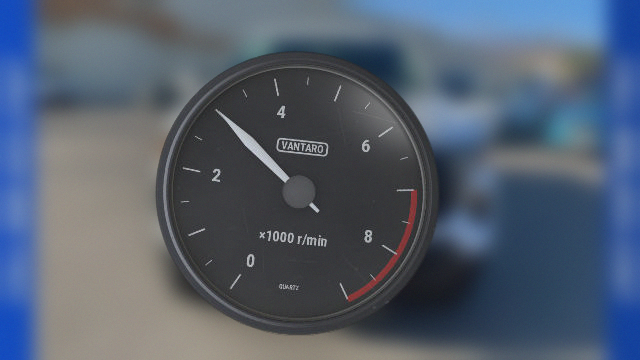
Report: 3000 rpm
